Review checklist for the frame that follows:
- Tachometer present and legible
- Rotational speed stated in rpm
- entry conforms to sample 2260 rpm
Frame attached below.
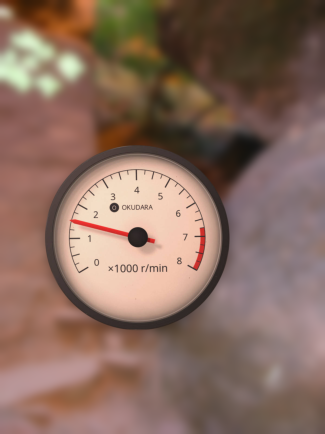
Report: 1500 rpm
